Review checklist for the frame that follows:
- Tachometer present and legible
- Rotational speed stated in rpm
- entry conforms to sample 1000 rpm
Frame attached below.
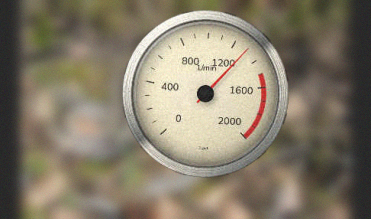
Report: 1300 rpm
